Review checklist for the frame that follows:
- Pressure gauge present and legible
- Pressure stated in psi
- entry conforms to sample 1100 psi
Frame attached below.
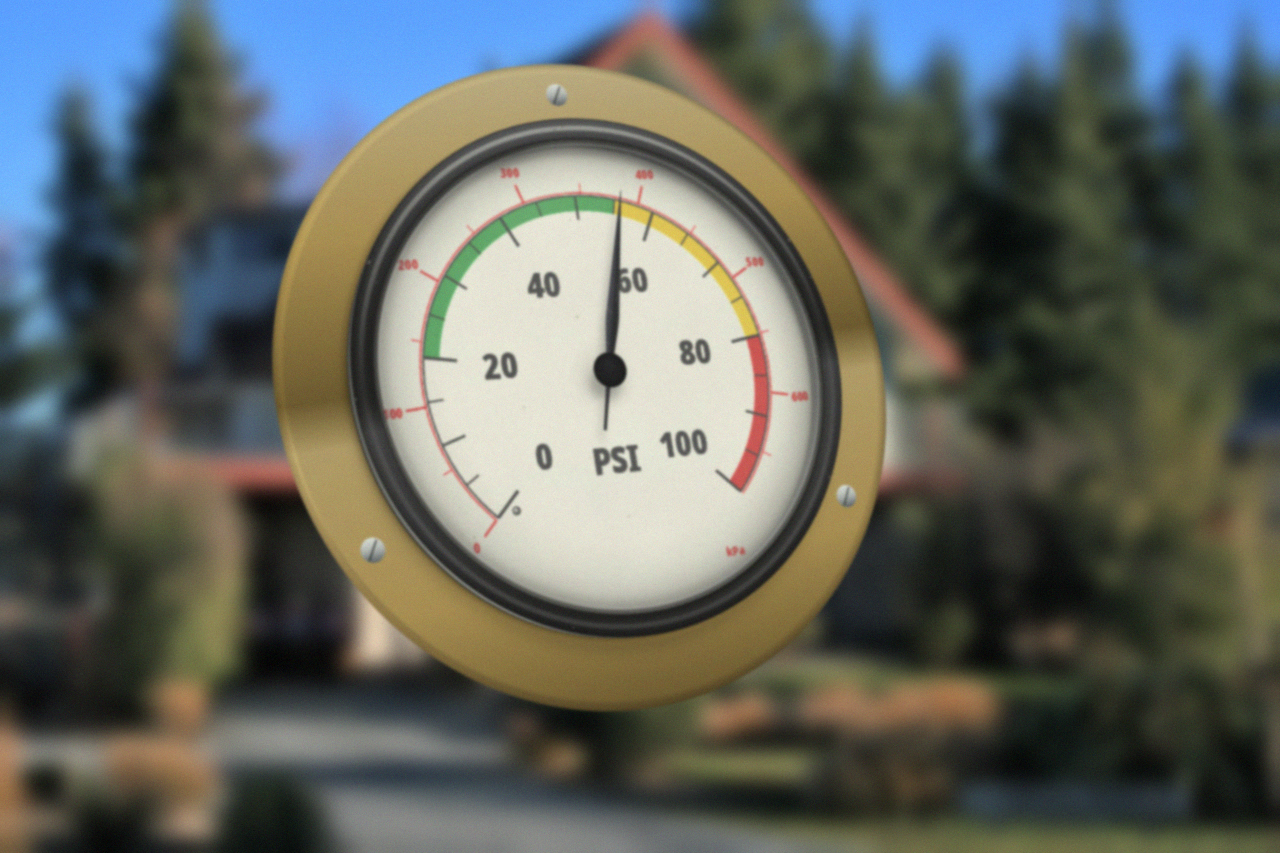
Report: 55 psi
